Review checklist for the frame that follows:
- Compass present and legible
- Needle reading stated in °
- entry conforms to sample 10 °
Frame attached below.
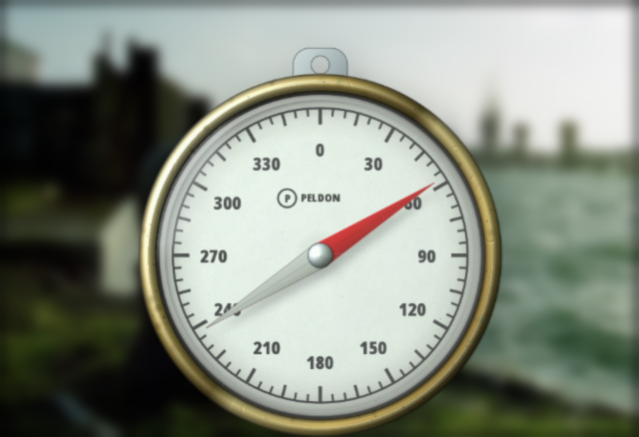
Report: 57.5 °
